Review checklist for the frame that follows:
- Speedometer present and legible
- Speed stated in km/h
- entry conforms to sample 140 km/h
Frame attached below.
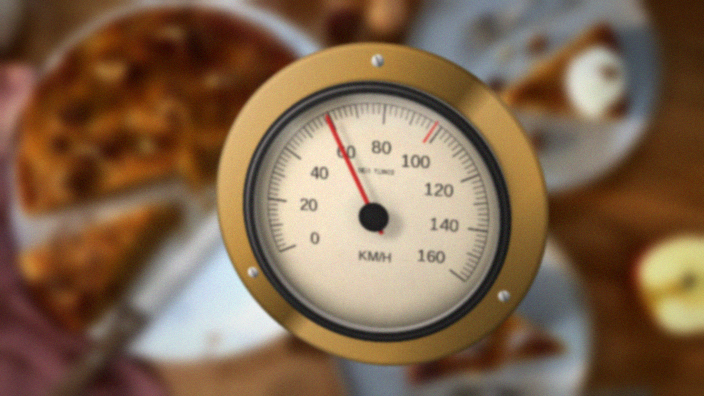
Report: 60 km/h
